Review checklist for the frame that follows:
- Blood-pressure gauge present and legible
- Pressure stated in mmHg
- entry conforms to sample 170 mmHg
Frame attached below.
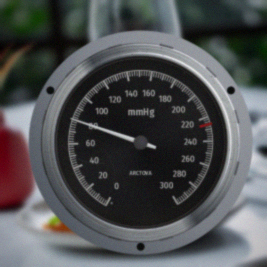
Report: 80 mmHg
